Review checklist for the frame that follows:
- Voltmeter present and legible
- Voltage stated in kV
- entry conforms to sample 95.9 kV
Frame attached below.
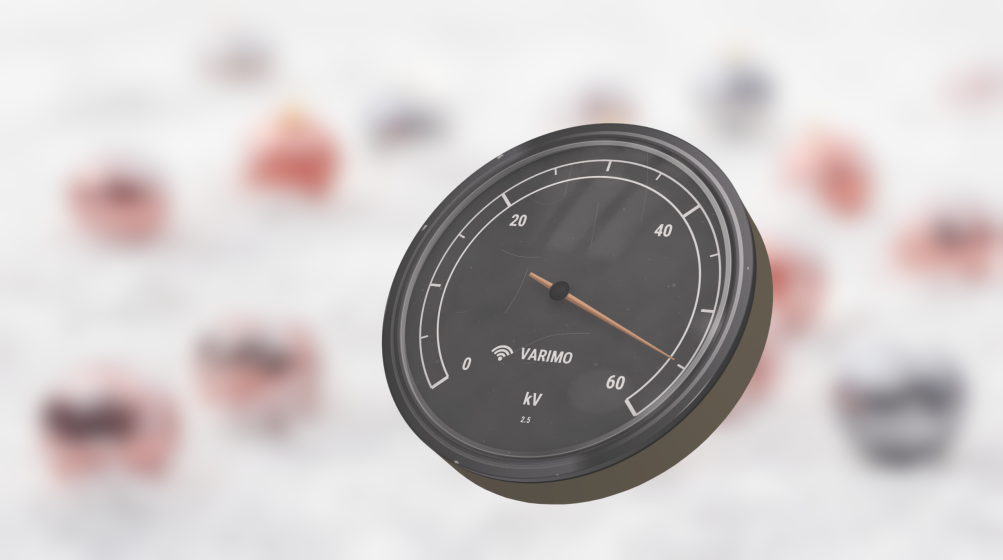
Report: 55 kV
